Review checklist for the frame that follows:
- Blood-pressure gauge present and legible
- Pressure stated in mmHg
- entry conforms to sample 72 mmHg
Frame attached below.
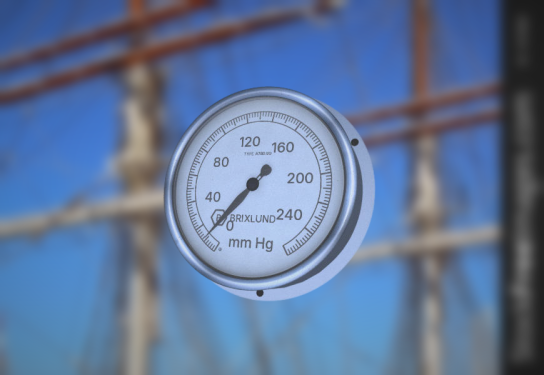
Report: 10 mmHg
